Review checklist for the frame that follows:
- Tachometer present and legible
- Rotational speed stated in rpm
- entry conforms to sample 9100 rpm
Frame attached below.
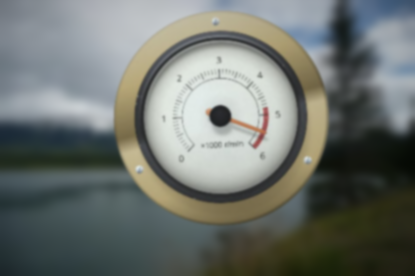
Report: 5500 rpm
